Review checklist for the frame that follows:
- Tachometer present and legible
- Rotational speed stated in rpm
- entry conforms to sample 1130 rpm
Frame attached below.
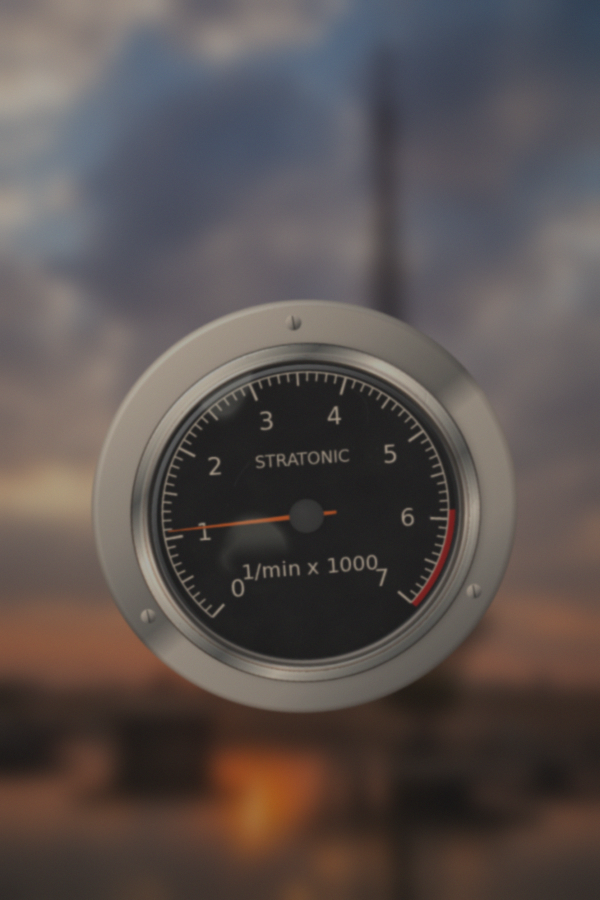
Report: 1100 rpm
